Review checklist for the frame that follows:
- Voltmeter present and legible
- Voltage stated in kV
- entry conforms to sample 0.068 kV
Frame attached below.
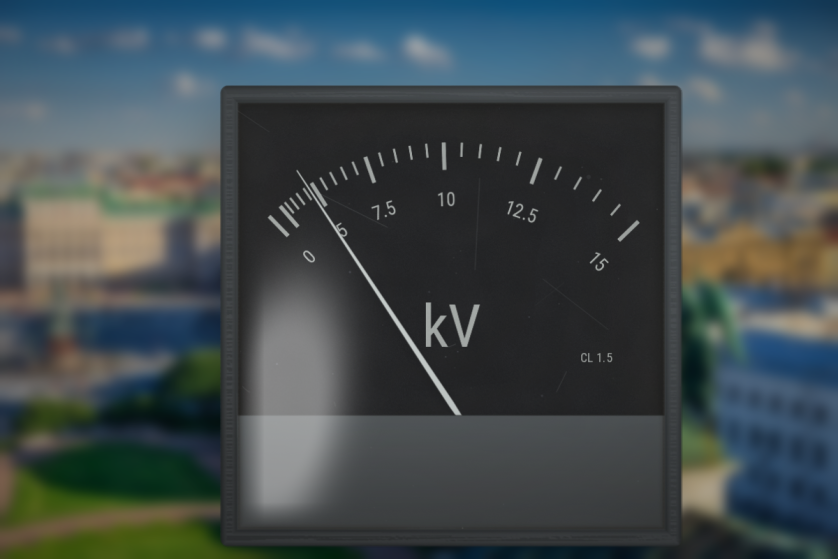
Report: 4.75 kV
